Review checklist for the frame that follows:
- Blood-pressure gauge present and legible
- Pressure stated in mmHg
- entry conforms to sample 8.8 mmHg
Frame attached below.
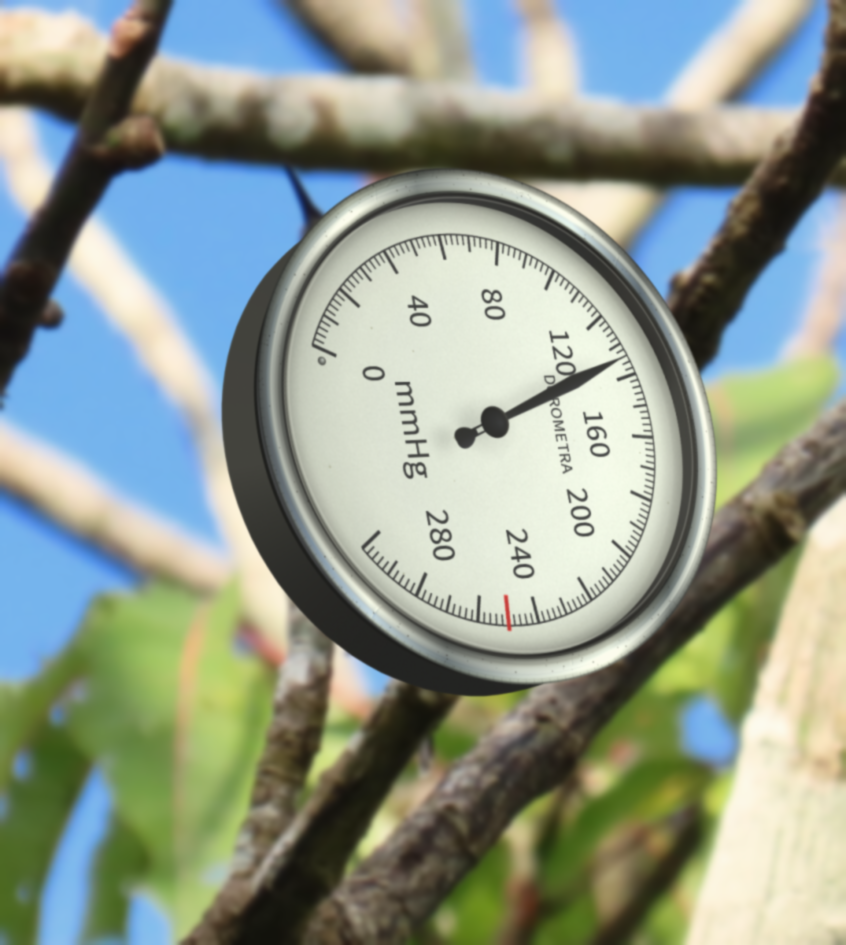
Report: 134 mmHg
